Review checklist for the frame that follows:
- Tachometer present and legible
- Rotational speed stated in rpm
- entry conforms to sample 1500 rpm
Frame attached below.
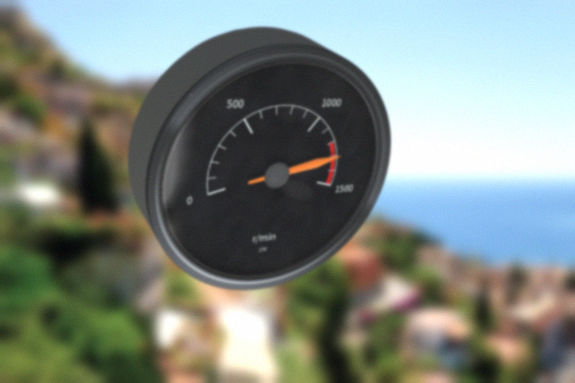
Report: 1300 rpm
